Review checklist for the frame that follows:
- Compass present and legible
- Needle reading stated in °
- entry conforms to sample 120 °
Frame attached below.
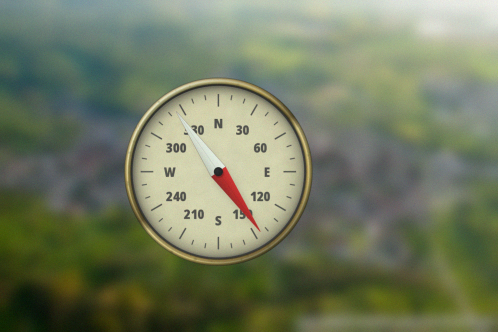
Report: 145 °
